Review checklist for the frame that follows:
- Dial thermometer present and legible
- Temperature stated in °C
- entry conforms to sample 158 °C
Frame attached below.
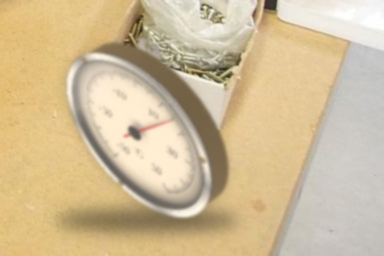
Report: 15 °C
